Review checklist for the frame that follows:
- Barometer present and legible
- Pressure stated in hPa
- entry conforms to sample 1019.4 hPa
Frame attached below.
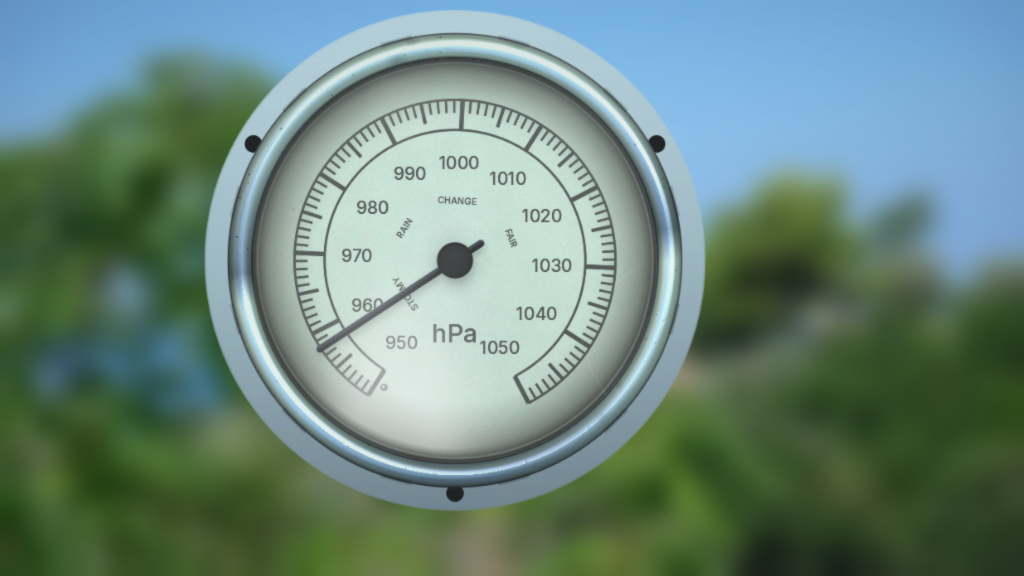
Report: 958 hPa
